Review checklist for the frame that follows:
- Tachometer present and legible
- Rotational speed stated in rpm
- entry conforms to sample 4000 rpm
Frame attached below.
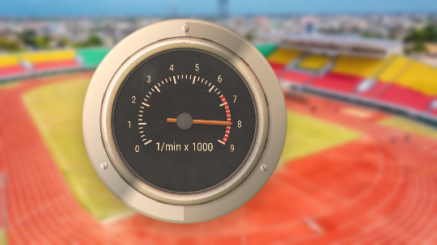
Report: 8000 rpm
